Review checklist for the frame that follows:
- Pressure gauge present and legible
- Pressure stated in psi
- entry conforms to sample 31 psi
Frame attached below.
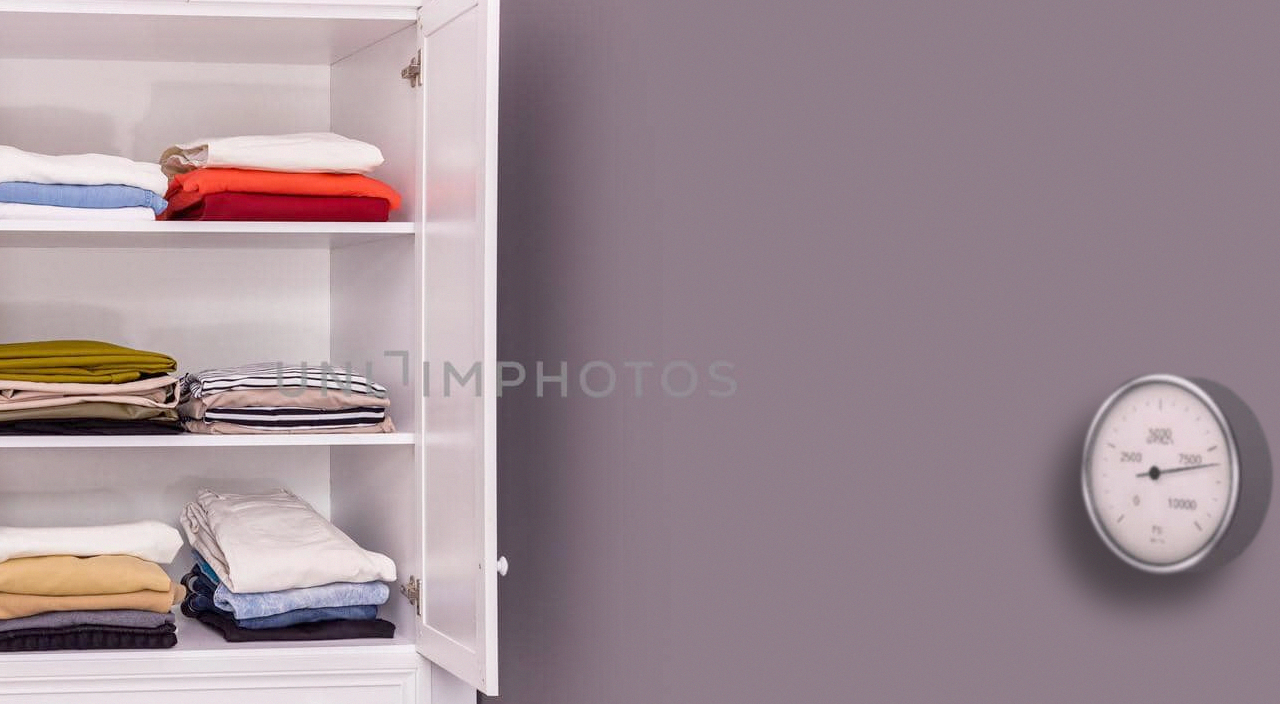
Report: 8000 psi
